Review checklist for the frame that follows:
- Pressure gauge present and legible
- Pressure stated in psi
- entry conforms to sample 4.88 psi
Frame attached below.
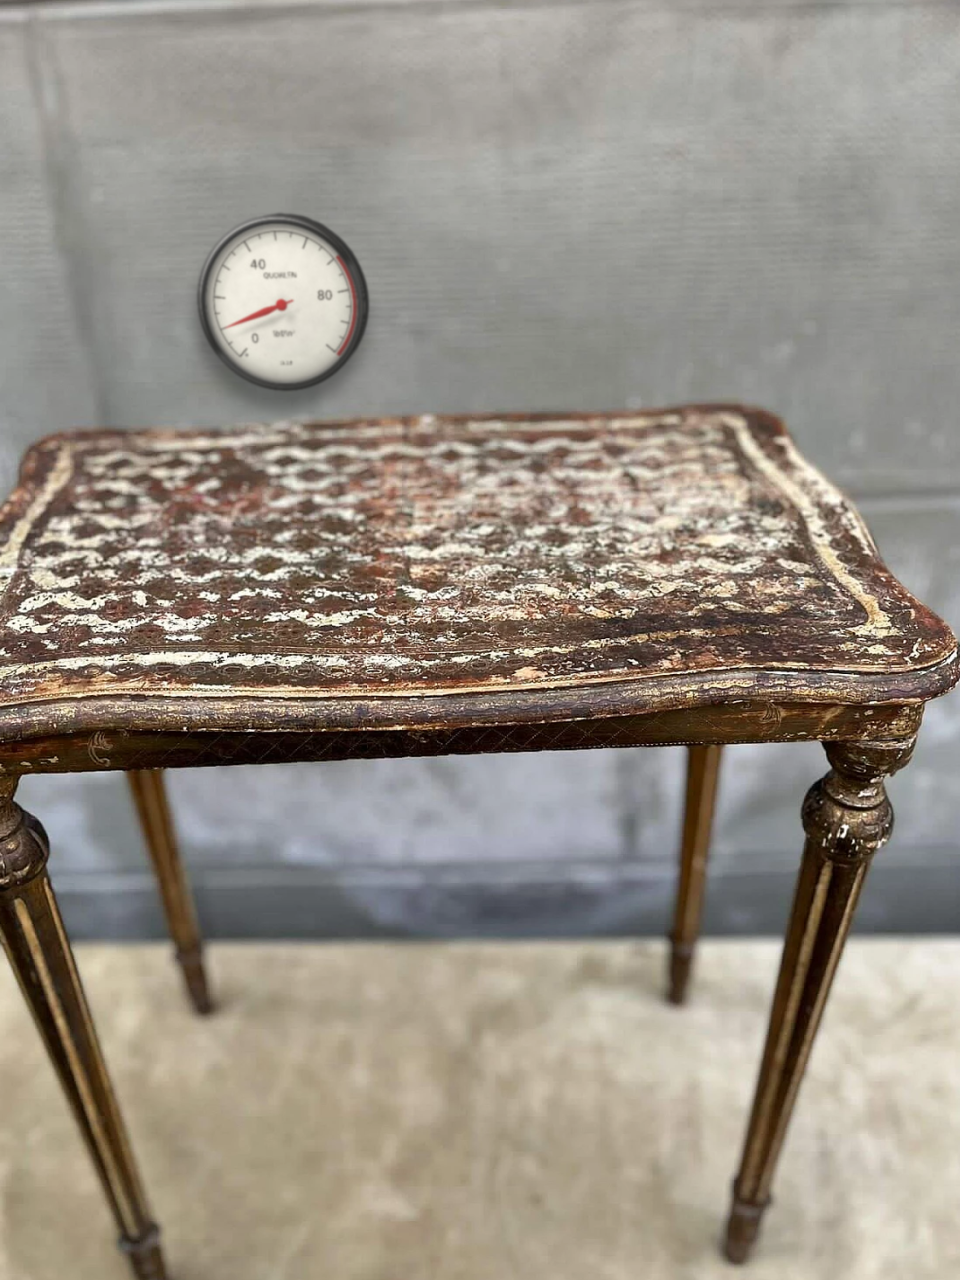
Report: 10 psi
